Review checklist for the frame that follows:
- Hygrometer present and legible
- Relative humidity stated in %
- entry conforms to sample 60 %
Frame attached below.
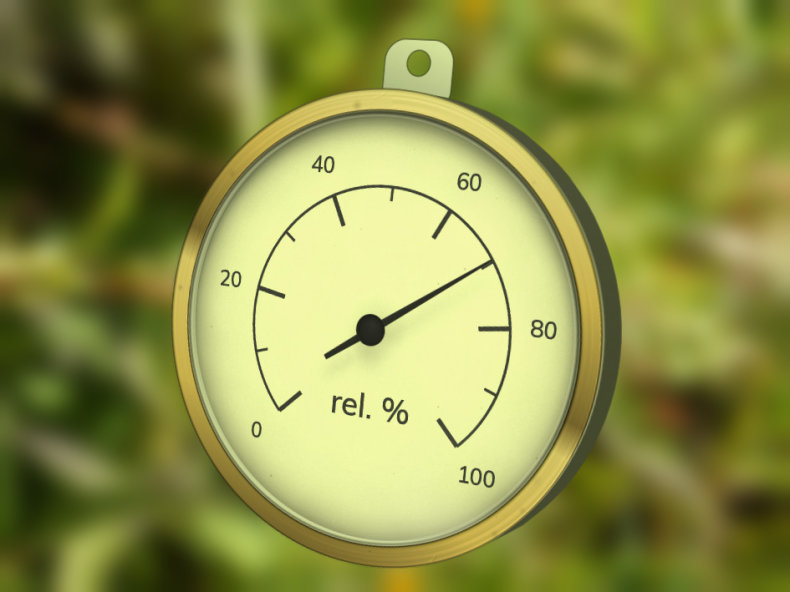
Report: 70 %
